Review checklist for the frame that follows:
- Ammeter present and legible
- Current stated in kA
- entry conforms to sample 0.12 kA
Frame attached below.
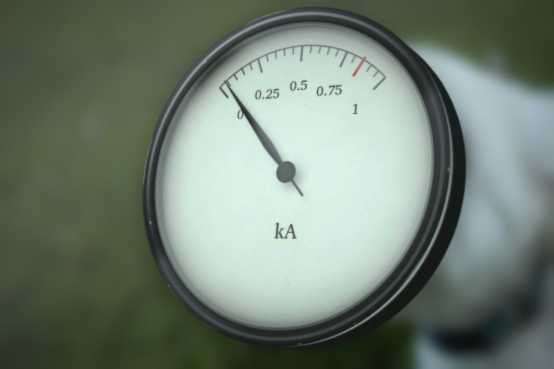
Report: 0.05 kA
